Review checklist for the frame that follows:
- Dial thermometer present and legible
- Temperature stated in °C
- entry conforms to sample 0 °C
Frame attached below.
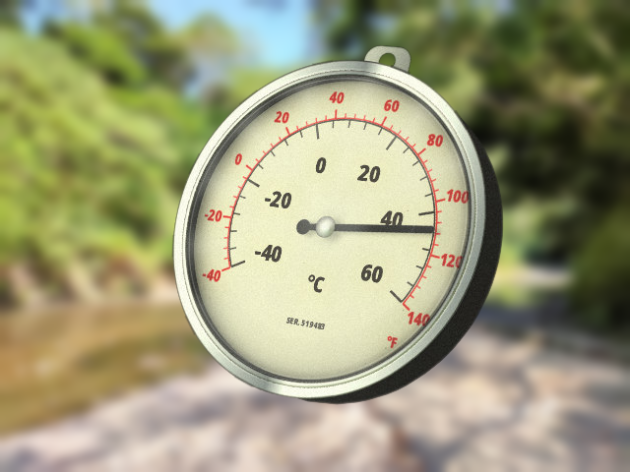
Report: 44 °C
